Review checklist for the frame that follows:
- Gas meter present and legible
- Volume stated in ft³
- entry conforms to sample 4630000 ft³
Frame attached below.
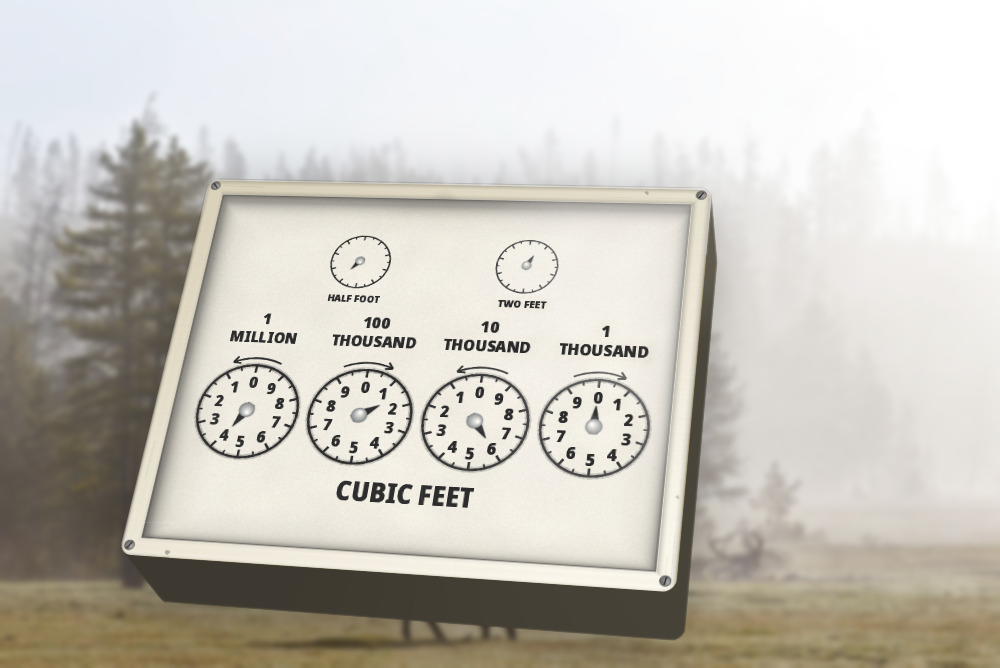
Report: 416000 ft³
